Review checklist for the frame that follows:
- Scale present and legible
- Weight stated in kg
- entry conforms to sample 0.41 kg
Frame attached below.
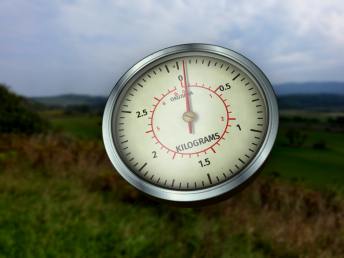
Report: 0.05 kg
